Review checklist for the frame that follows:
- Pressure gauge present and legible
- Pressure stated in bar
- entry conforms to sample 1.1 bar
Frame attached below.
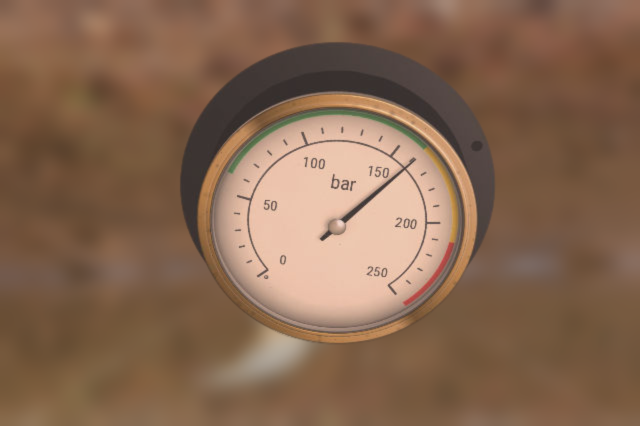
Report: 160 bar
